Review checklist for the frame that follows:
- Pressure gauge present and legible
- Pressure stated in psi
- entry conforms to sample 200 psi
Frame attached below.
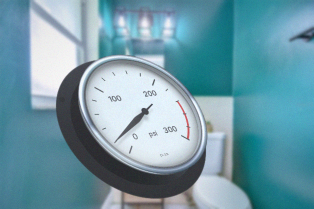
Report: 20 psi
